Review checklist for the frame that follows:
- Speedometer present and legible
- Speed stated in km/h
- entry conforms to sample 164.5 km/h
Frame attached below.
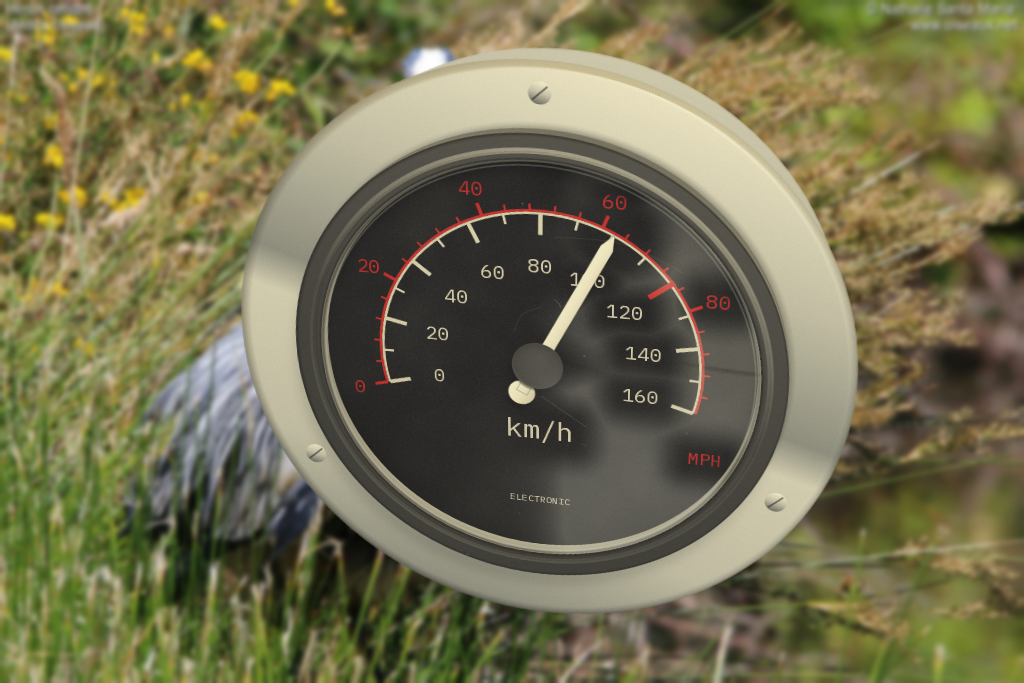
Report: 100 km/h
